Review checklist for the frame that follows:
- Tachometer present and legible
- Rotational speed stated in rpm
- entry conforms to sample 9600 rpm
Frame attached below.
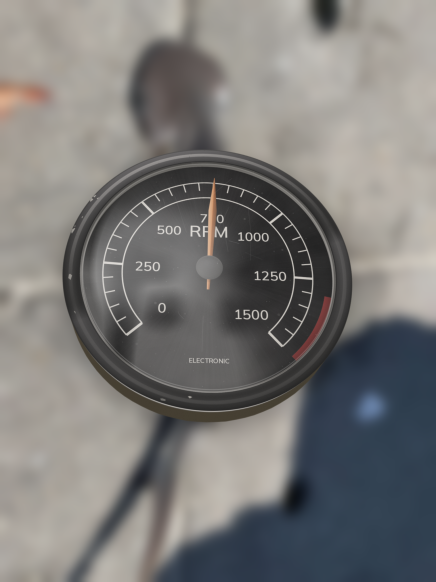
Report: 750 rpm
